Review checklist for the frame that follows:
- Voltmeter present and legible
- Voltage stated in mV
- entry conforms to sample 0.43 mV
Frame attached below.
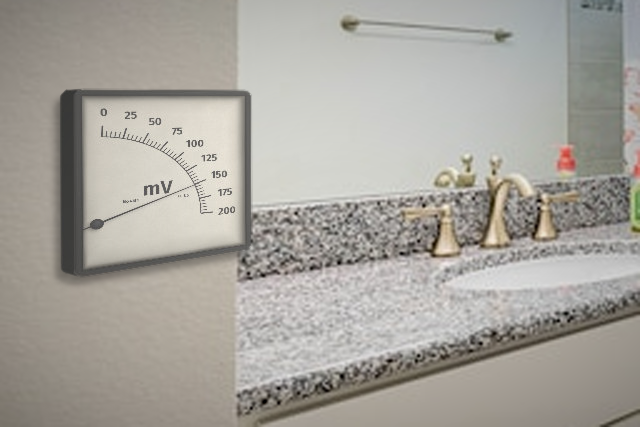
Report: 150 mV
